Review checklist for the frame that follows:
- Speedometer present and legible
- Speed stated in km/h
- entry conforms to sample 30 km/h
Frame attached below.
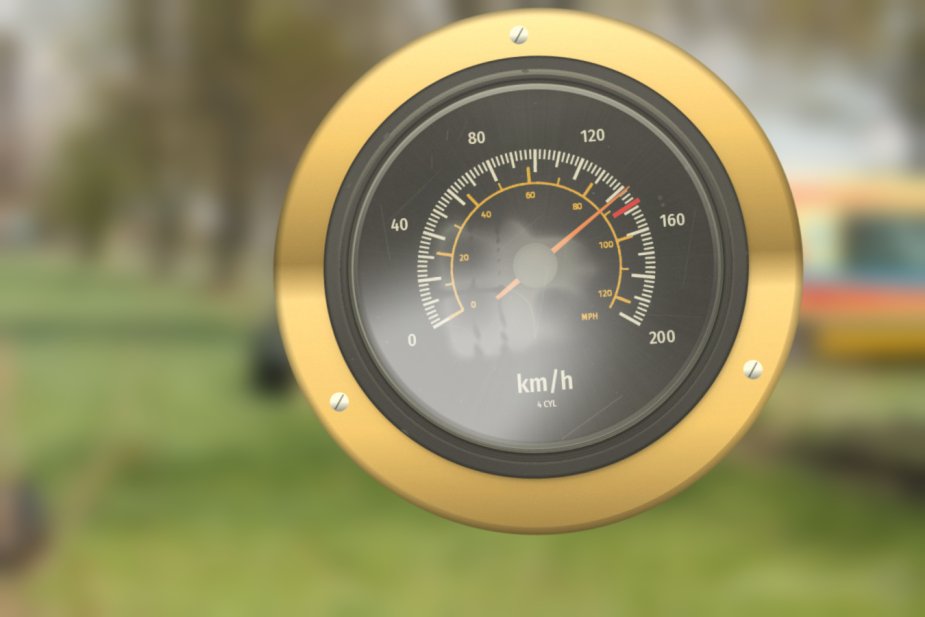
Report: 142 km/h
